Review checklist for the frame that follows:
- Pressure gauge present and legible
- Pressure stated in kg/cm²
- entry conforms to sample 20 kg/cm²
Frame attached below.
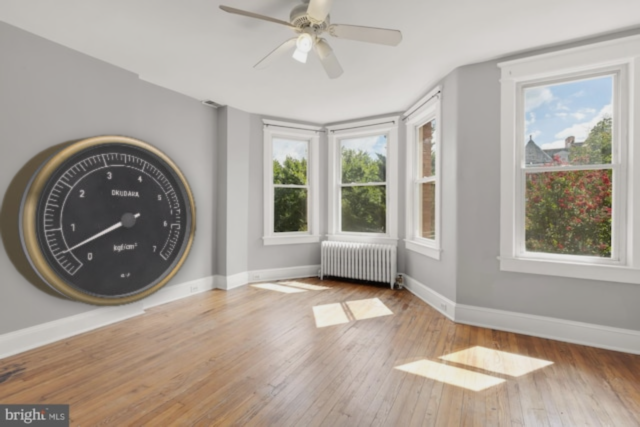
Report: 0.5 kg/cm²
